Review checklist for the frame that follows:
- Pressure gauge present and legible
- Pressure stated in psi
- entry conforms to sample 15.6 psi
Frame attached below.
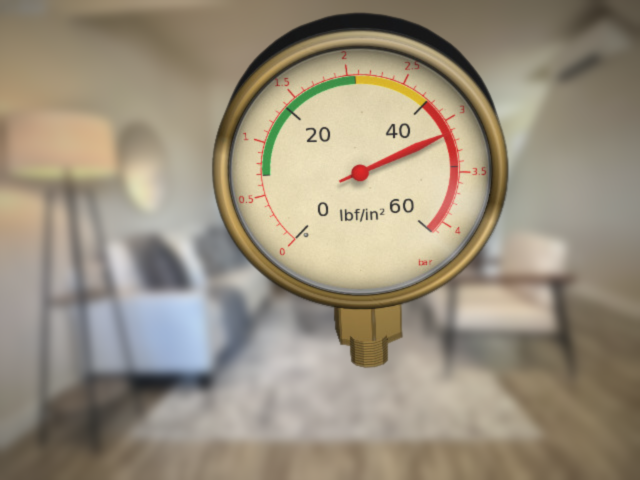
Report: 45 psi
